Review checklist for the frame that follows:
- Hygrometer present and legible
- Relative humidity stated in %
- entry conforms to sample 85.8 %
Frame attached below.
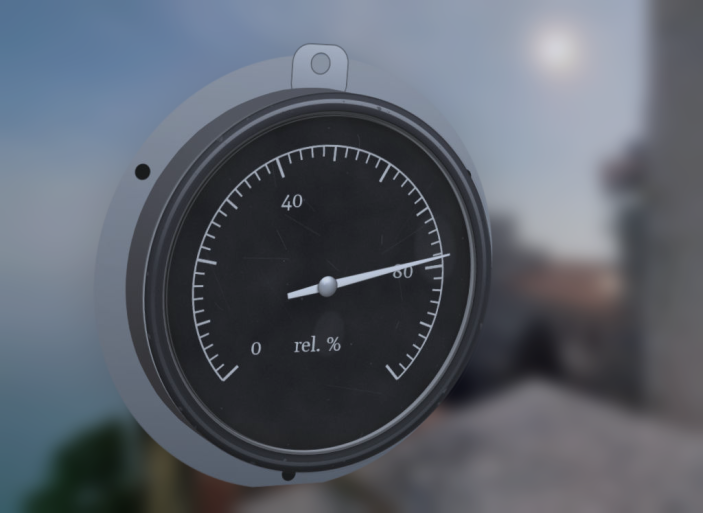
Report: 78 %
